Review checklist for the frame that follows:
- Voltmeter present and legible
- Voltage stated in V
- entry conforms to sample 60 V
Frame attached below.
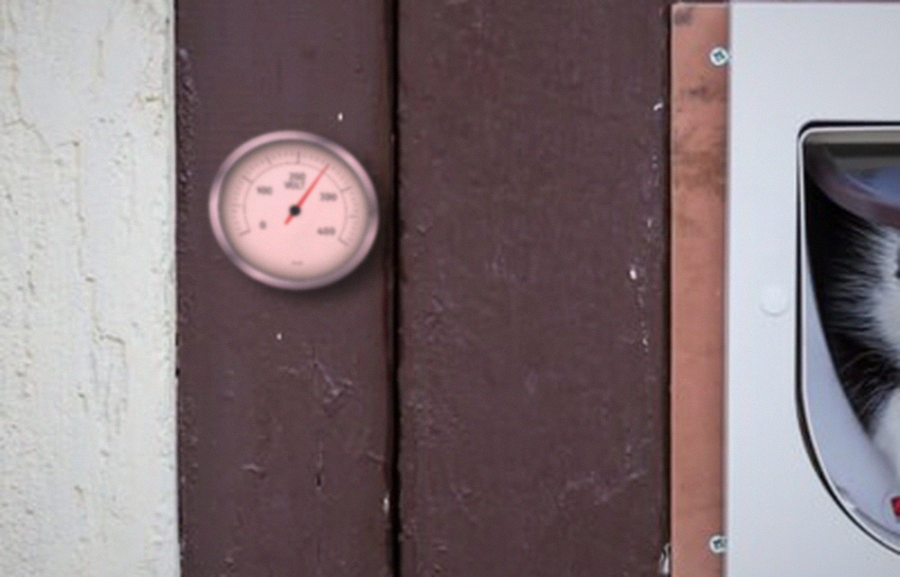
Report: 250 V
